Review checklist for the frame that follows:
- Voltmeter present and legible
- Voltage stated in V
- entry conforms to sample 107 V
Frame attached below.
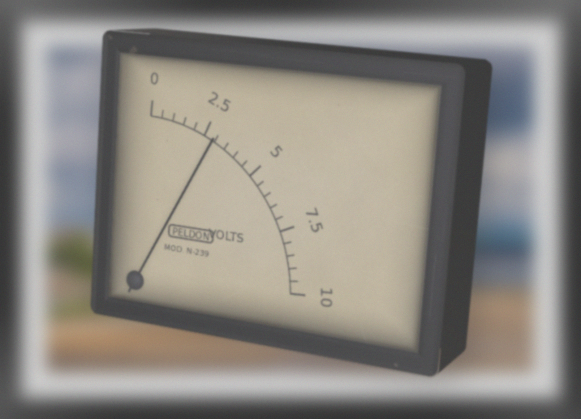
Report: 3 V
